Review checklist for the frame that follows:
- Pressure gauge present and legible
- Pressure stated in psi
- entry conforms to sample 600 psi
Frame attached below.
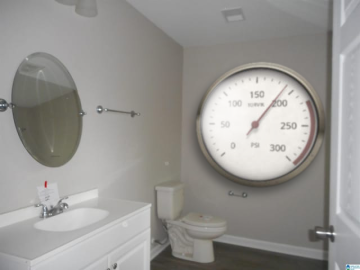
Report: 190 psi
